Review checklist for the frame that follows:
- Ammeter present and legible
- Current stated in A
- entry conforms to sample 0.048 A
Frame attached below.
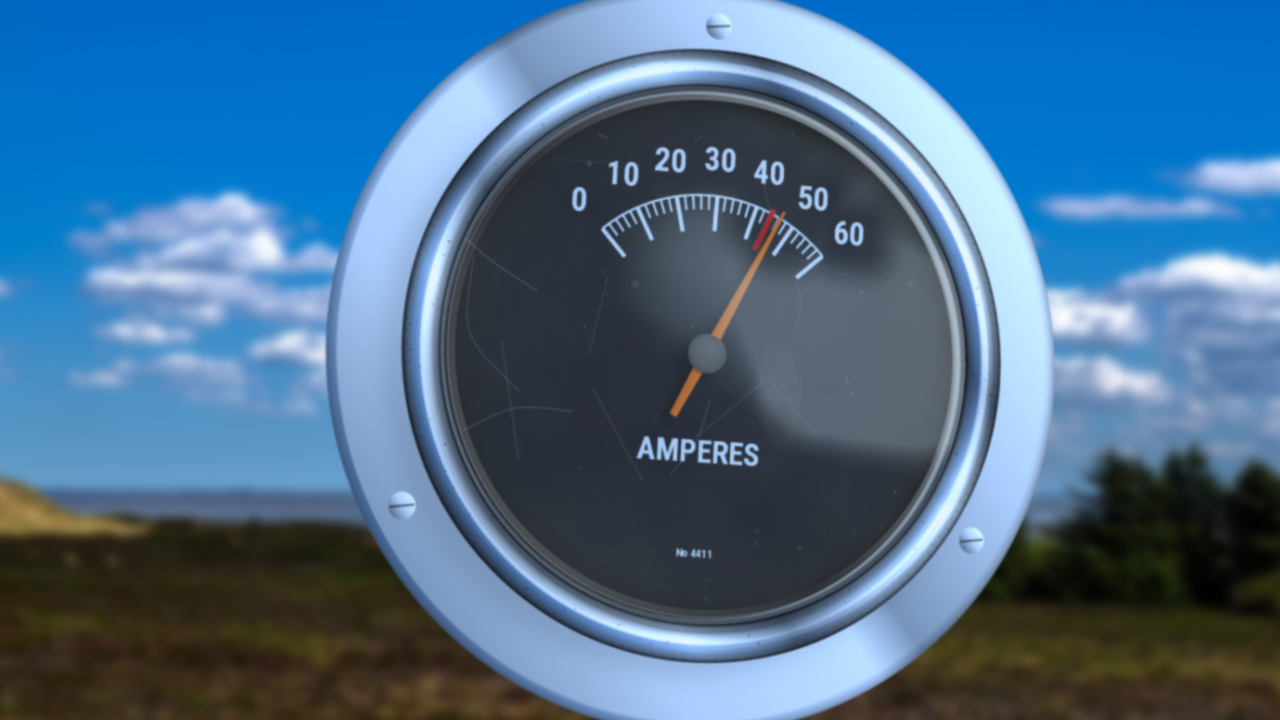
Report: 46 A
